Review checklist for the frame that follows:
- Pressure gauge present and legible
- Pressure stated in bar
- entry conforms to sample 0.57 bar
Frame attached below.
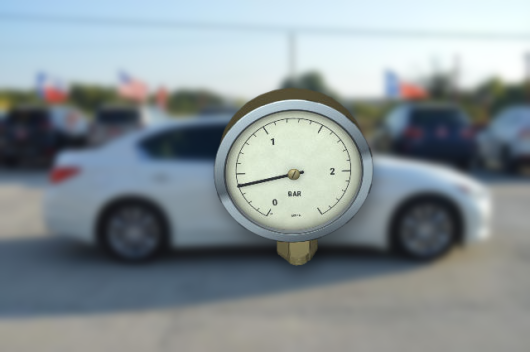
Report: 0.4 bar
